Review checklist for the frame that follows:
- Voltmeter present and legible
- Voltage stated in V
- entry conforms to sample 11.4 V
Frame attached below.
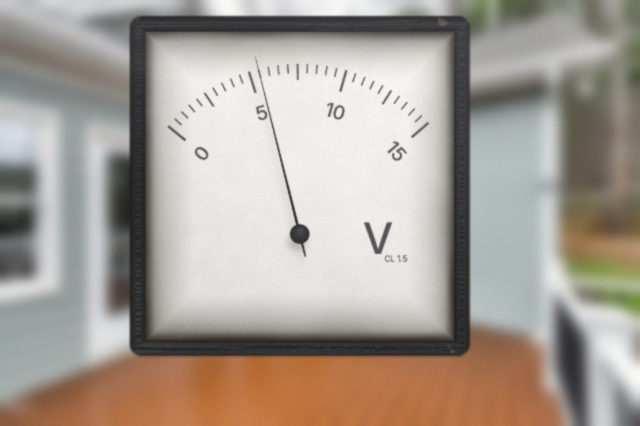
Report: 5.5 V
